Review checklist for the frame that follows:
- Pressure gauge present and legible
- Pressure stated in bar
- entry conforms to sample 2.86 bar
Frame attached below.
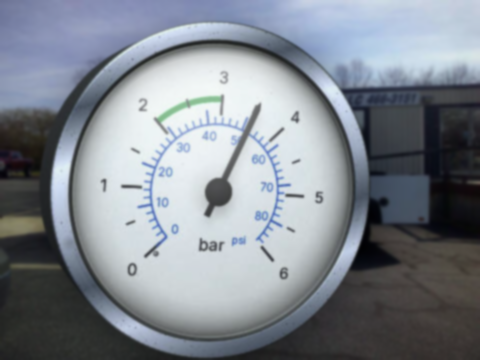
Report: 3.5 bar
